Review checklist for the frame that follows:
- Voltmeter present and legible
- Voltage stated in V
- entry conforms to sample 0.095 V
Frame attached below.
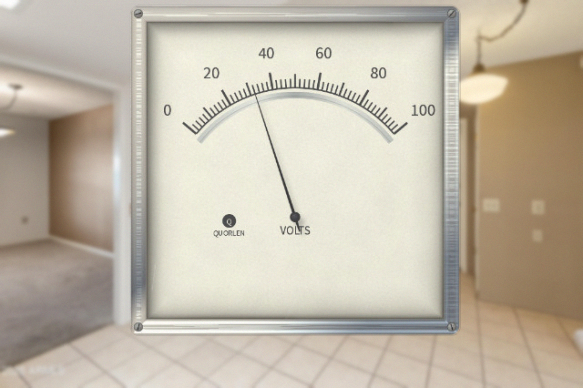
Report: 32 V
